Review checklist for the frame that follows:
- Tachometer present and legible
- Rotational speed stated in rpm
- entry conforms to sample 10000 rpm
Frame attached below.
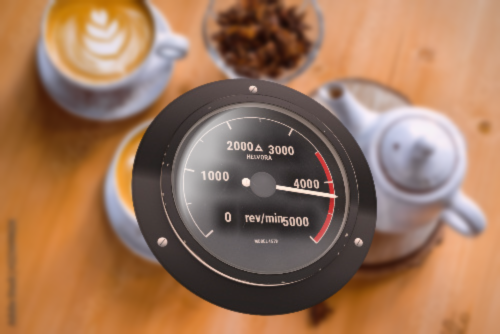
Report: 4250 rpm
